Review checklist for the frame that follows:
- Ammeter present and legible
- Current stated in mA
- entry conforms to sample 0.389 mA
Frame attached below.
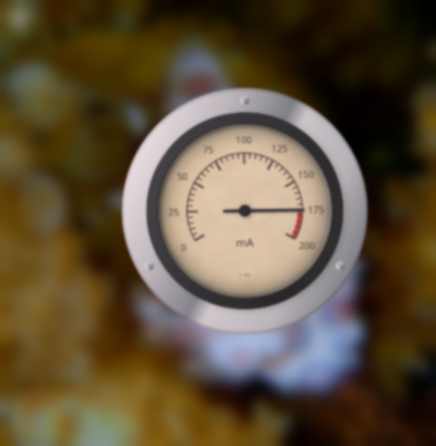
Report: 175 mA
